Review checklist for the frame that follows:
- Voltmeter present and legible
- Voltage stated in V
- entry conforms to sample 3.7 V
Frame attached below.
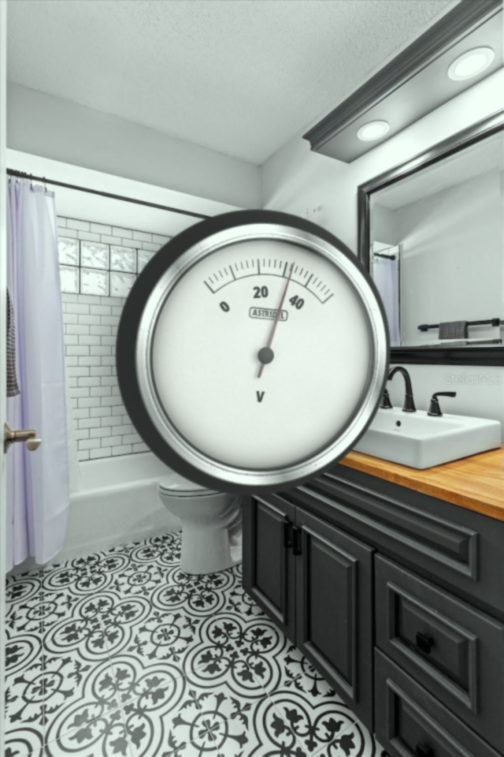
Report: 32 V
